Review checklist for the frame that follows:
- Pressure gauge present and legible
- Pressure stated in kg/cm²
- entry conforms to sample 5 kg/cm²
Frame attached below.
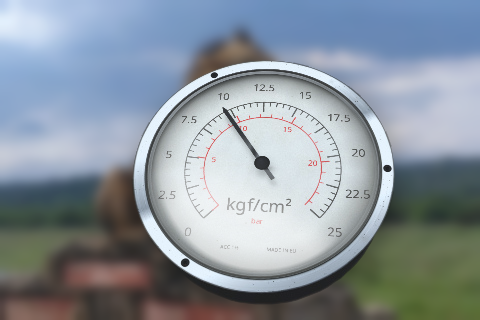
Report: 9.5 kg/cm²
